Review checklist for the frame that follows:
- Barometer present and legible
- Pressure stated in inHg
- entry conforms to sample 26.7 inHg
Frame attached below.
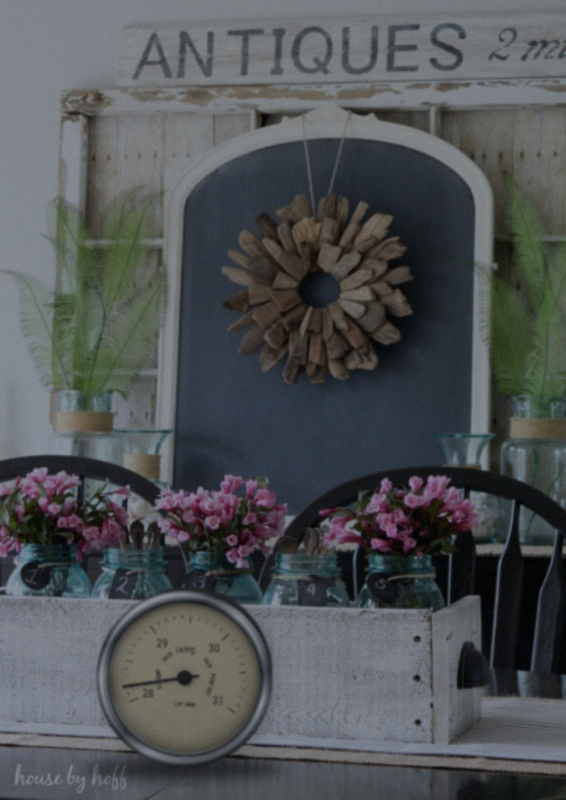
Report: 28.2 inHg
